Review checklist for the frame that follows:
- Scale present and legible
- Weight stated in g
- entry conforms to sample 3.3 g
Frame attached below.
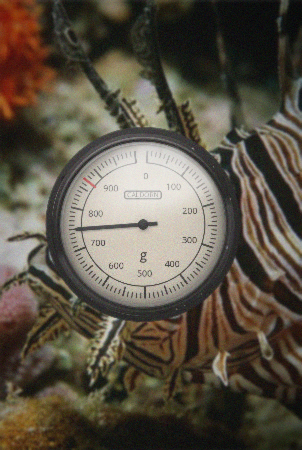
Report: 750 g
